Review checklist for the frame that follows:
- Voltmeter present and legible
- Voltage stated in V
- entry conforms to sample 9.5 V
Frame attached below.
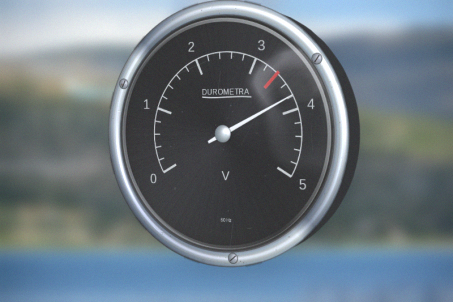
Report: 3.8 V
